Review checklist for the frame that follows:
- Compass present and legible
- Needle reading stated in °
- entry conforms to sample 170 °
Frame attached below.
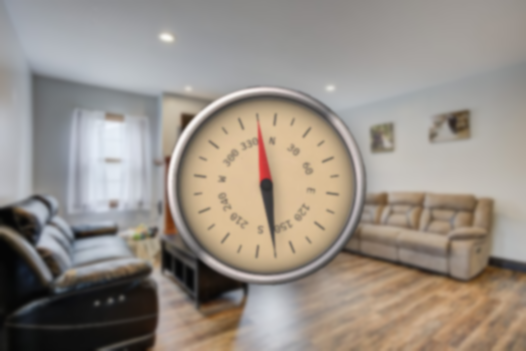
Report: 345 °
